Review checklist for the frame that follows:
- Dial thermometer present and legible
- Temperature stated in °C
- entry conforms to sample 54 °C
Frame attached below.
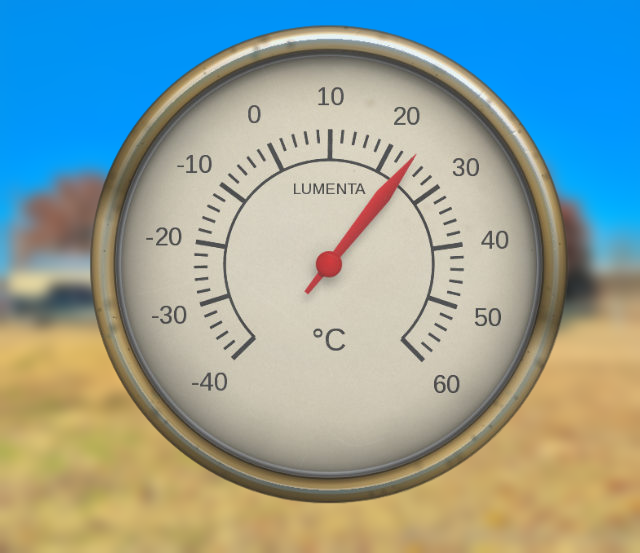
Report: 24 °C
